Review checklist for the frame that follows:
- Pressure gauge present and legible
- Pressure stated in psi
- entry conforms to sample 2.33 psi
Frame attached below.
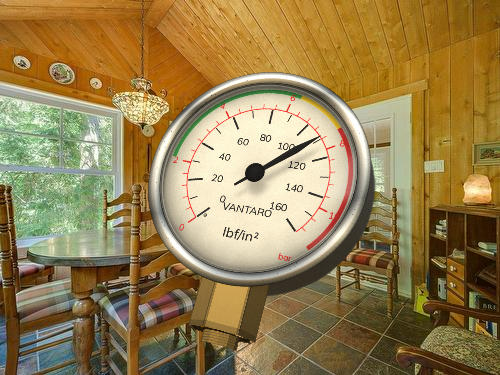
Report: 110 psi
